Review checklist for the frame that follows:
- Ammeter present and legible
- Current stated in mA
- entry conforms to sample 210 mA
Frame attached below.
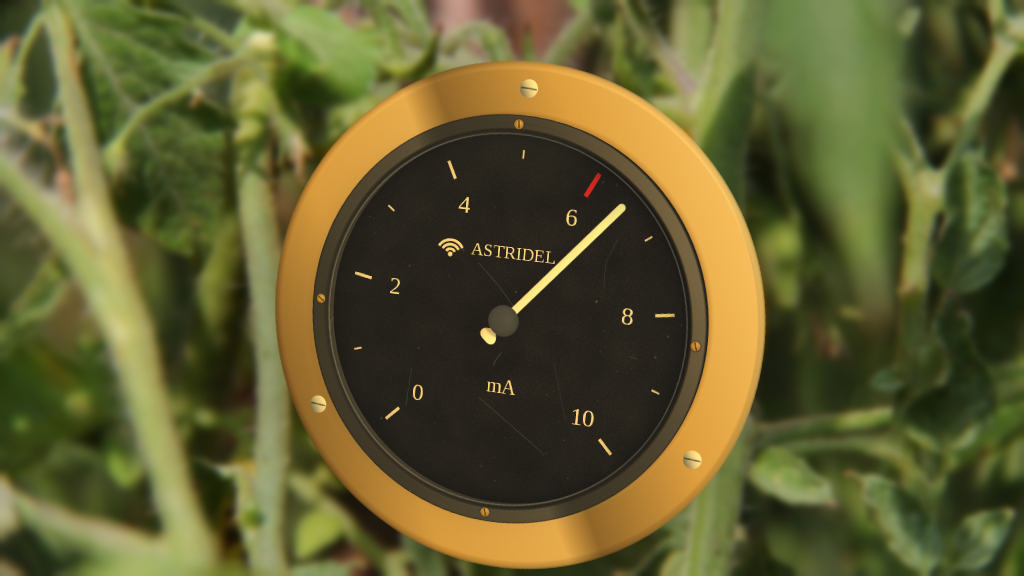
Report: 6.5 mA
